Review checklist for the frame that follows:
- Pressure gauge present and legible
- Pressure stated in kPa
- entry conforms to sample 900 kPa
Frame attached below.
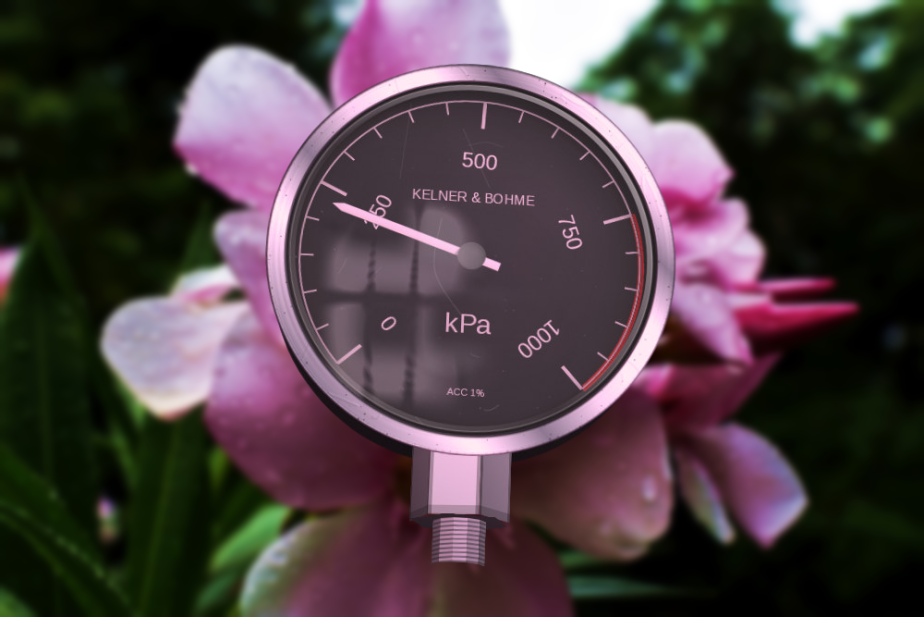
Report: 225 kPa
